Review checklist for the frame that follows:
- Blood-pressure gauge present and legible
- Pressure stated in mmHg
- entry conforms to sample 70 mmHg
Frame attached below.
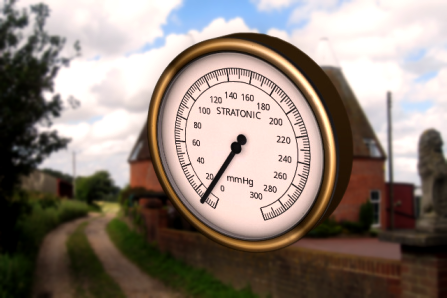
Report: 10 mmHg
